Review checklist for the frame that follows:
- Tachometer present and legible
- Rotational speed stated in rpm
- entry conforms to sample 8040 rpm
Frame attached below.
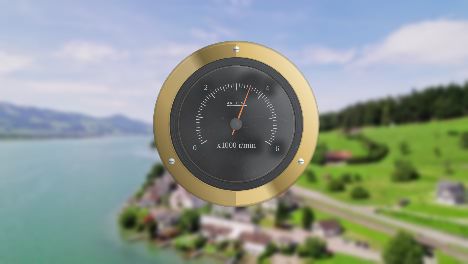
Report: 3500 rpm
